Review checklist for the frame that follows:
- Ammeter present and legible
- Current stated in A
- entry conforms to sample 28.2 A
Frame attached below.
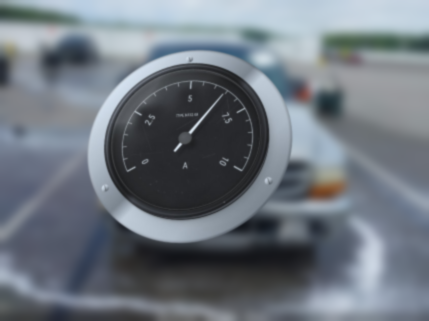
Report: 6.5 A
